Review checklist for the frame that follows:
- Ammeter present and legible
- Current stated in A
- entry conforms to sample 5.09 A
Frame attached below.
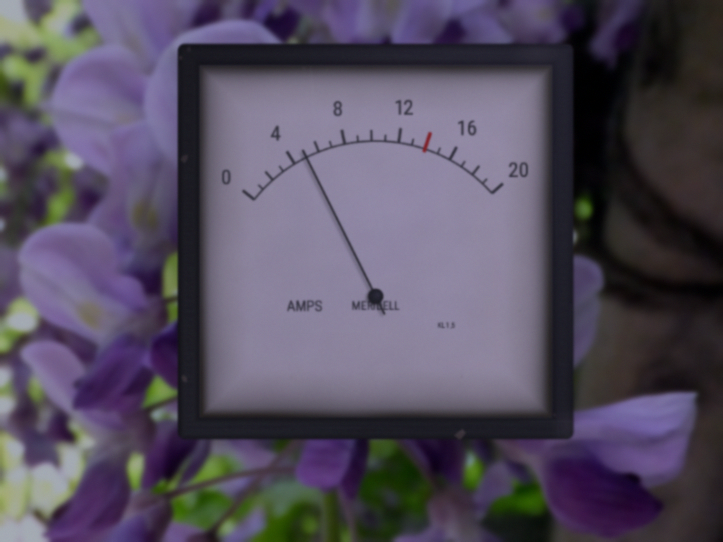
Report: 5 A
